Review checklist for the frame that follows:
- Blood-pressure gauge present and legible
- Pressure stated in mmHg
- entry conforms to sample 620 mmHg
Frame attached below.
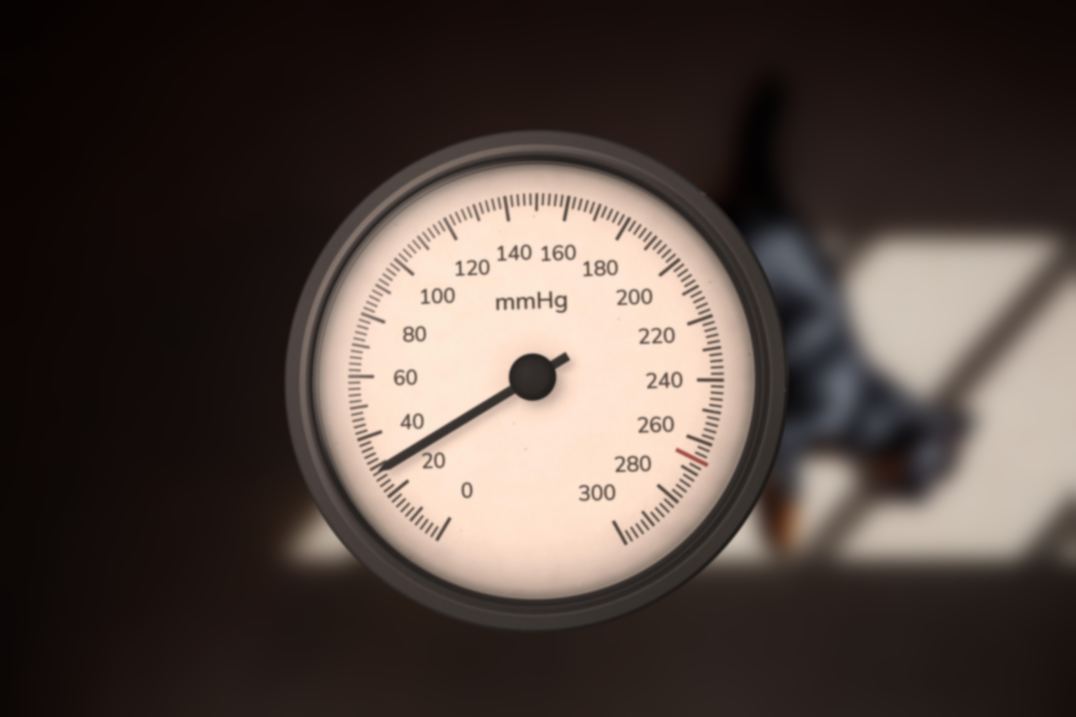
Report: 28 mmHg
